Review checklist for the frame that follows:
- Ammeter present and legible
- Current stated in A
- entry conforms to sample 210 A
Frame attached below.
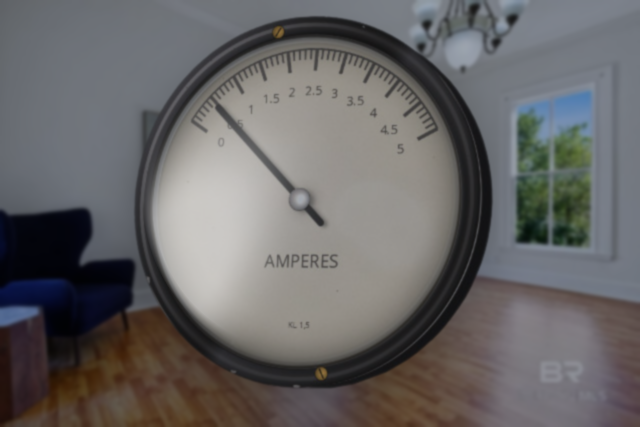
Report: 0.5 A
